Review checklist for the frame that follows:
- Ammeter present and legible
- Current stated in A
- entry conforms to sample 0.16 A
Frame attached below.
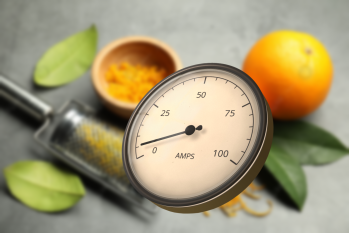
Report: 5 A
